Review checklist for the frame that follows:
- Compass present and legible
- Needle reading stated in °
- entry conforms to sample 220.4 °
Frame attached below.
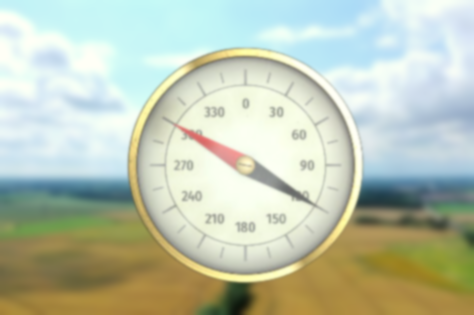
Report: 300 °
